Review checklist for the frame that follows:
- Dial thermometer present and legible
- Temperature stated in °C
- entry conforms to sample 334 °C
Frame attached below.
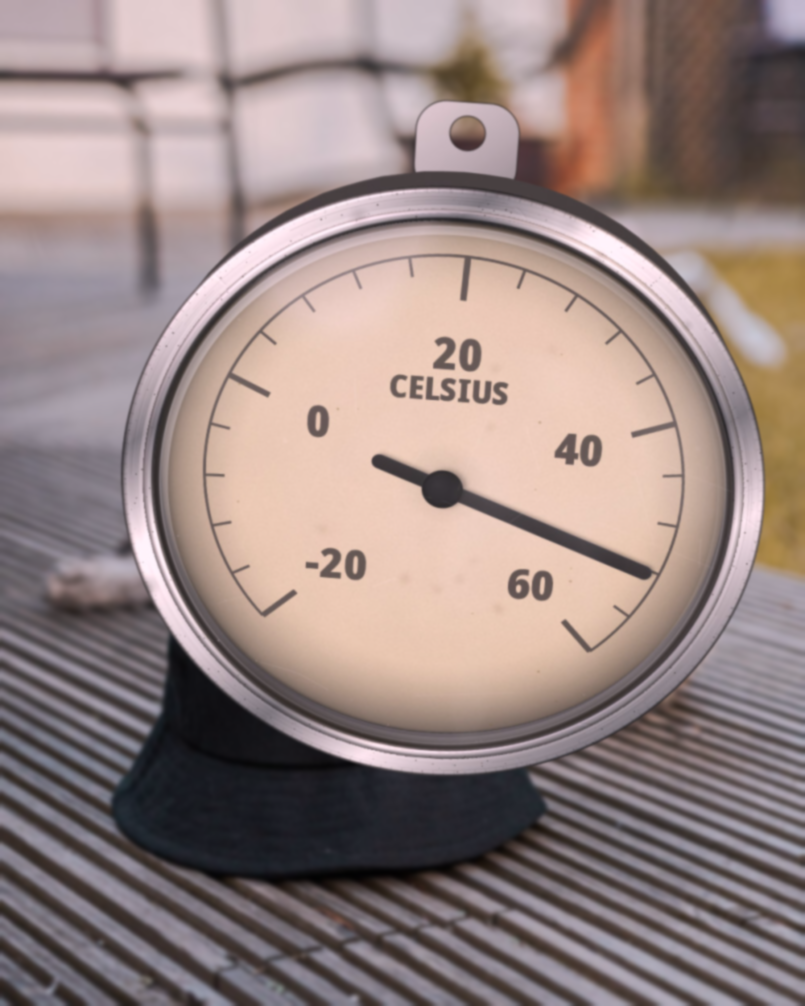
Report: 52 °C
